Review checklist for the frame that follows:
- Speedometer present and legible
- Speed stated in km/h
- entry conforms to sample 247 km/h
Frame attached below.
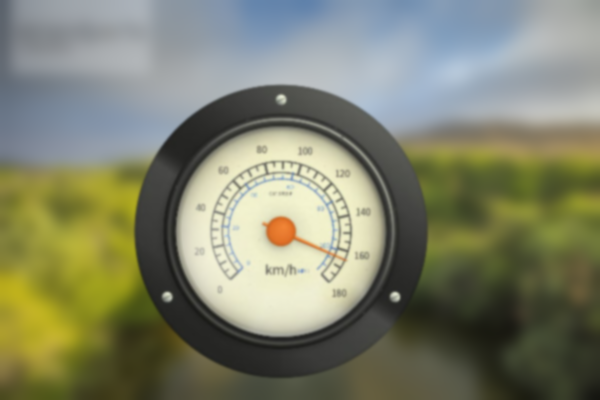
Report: 165 km/h
